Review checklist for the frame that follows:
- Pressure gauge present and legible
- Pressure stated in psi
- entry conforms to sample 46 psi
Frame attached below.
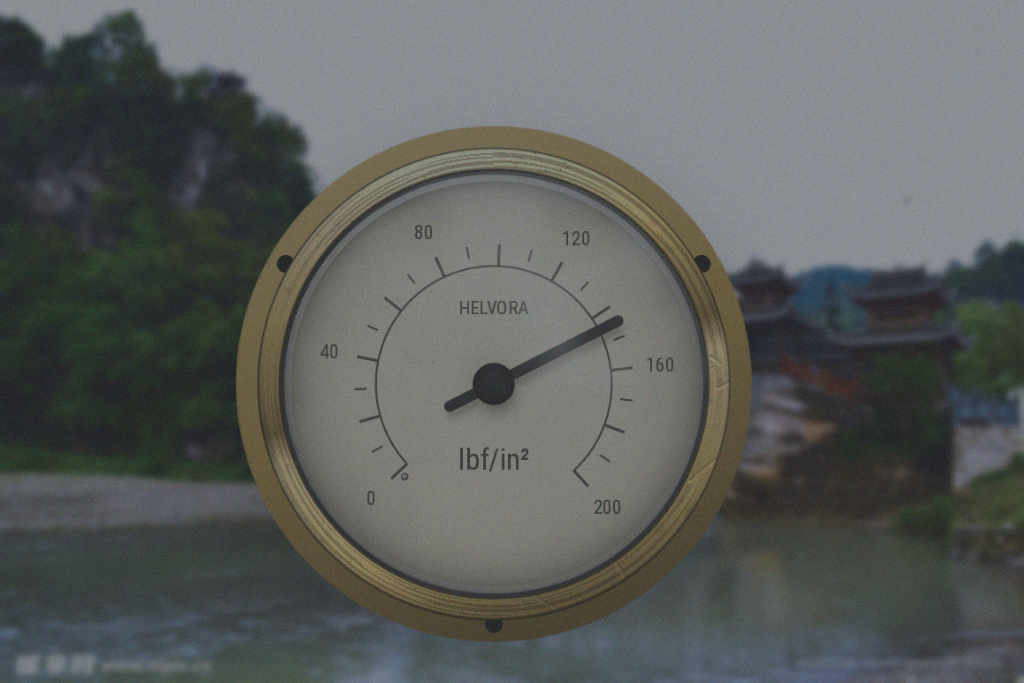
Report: 145 psi
